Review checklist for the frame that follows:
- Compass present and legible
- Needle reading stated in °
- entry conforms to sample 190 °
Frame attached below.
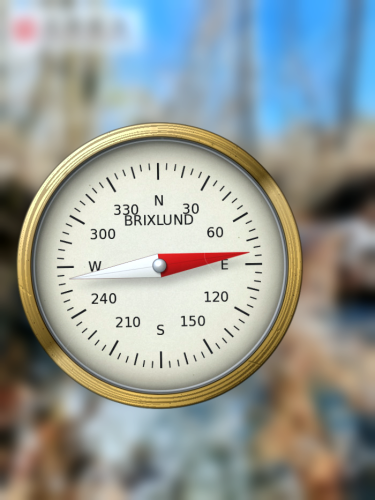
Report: 82.5 °
